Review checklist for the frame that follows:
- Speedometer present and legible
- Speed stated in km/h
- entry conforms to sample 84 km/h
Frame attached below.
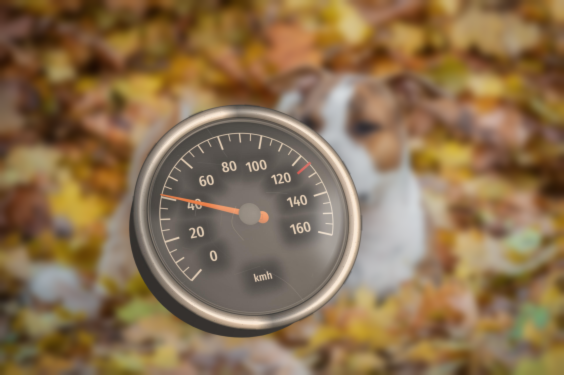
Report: 40 km/h
